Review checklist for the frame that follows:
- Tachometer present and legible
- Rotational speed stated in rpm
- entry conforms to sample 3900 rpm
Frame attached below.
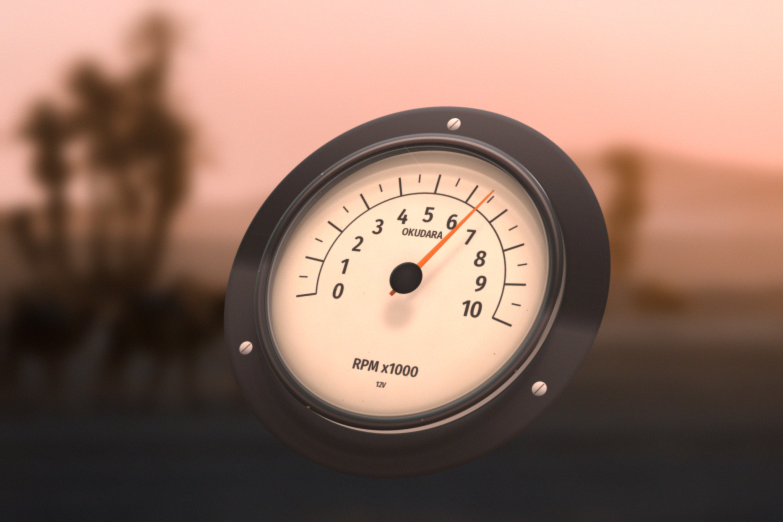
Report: 6500 rpm
